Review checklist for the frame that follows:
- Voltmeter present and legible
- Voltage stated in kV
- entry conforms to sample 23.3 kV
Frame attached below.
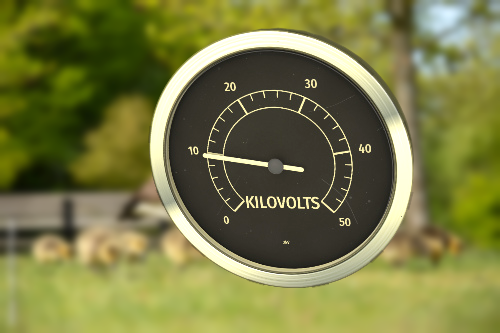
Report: 10 kV
